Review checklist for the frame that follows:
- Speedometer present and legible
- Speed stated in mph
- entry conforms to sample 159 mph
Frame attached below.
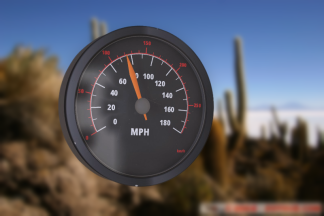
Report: 75 mph
